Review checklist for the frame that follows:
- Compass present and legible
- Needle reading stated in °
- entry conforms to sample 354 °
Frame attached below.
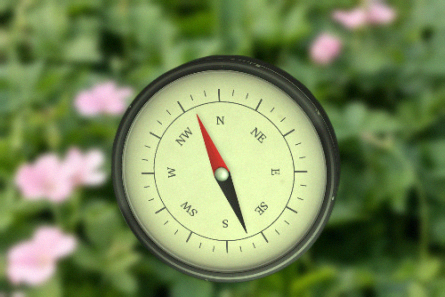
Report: 340 °
